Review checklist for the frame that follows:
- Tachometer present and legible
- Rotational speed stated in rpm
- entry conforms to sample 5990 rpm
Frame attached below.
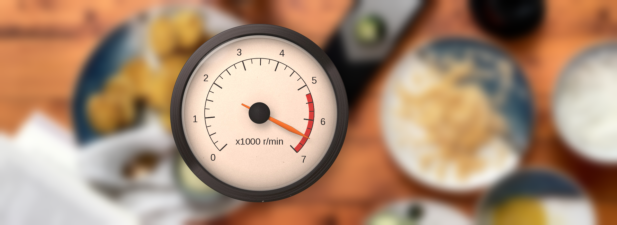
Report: 6500 rpm
